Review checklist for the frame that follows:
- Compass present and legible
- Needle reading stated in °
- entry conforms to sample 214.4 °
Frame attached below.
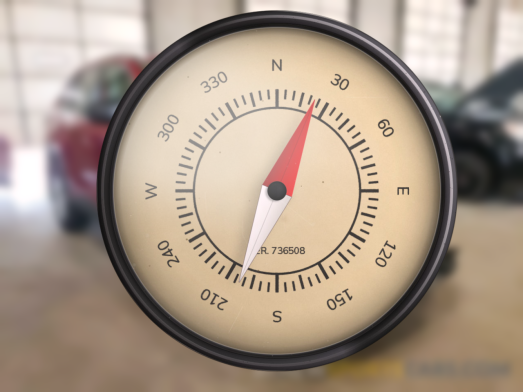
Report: 22.5 °
